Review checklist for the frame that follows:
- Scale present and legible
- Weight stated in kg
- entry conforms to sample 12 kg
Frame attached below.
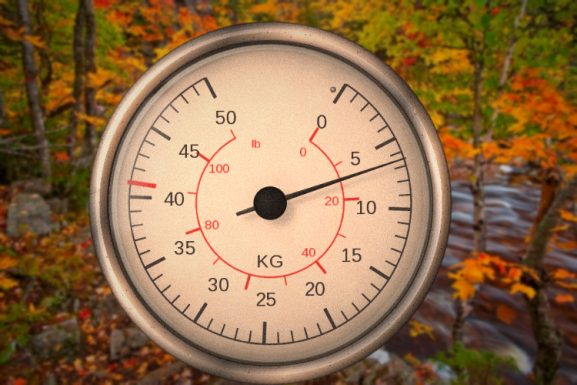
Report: 6.5 kg
